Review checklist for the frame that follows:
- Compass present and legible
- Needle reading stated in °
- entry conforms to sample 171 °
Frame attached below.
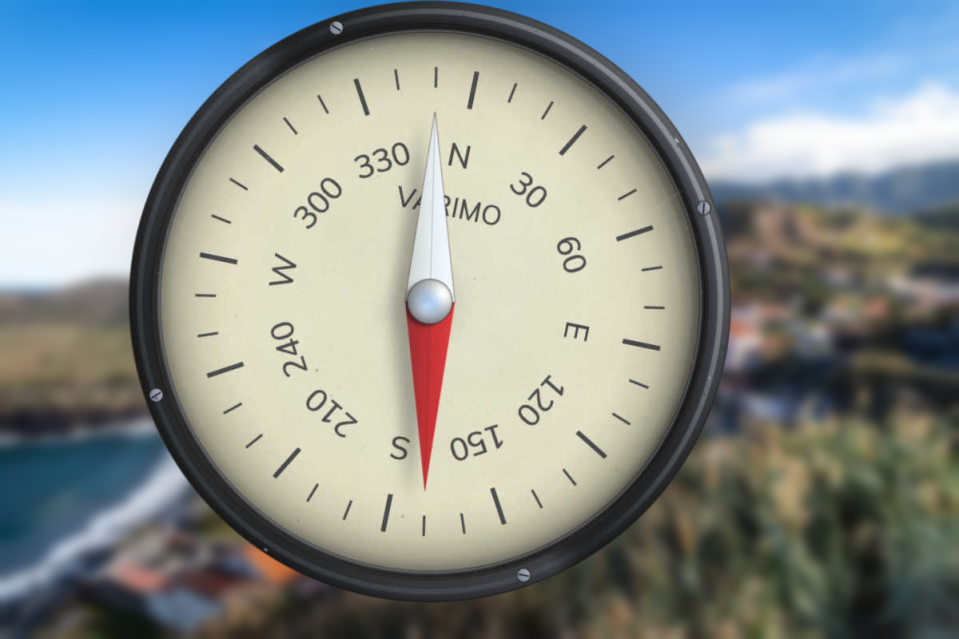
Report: 170 °
